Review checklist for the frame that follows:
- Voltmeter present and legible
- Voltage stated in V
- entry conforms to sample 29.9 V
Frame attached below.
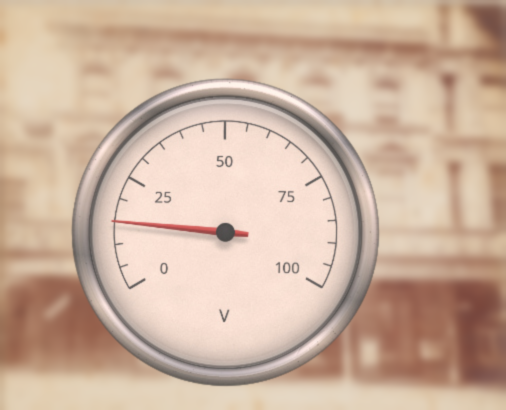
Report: 15 V
